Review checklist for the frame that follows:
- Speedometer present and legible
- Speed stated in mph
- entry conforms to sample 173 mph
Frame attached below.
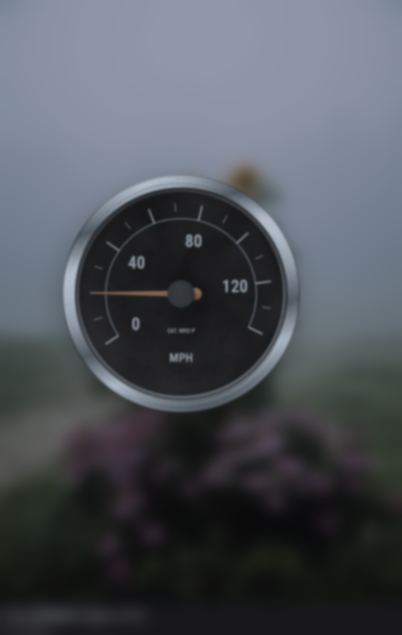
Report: 20 mph
